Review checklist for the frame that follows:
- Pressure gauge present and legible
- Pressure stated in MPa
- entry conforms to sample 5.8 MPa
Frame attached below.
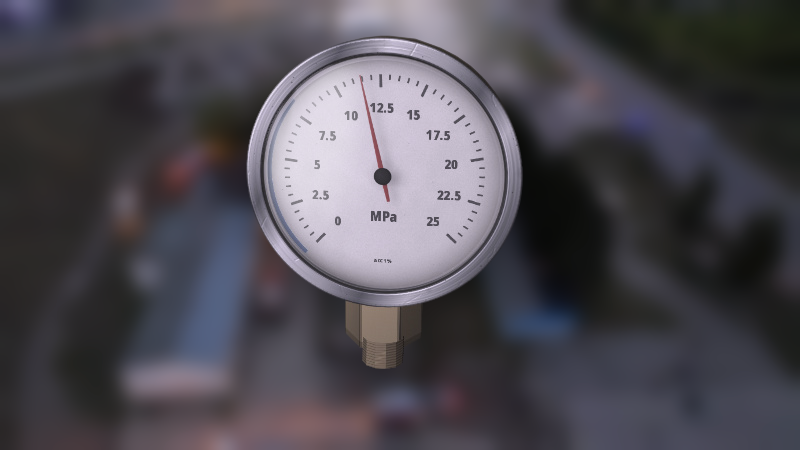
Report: 11.5 MPa
